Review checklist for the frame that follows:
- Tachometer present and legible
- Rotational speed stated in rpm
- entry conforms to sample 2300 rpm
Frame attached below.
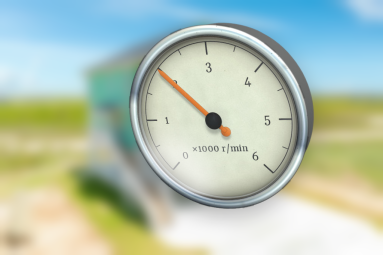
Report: 2000 rpm
